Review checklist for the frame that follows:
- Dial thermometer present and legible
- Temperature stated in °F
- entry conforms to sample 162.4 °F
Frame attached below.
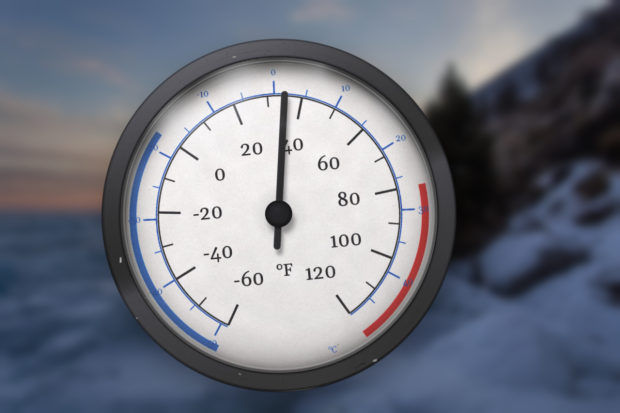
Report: 35 °F
